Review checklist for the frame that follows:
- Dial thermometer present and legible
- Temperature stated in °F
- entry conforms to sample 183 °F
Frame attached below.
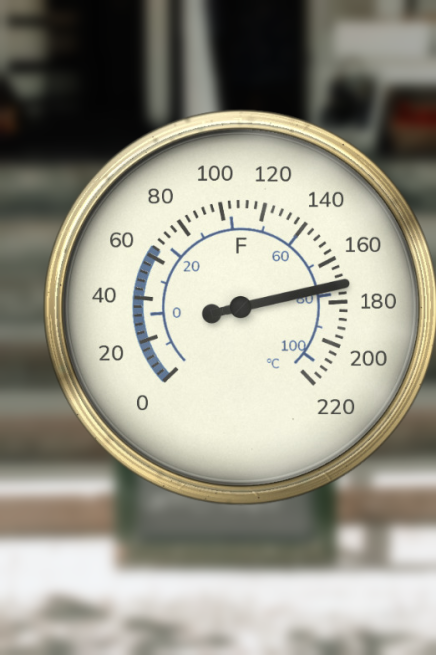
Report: 172 °F
